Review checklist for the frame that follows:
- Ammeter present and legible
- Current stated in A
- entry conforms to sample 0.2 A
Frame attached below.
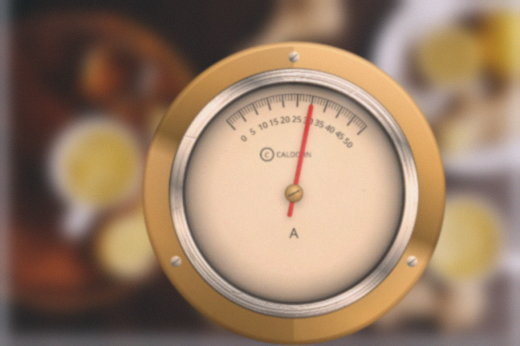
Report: 30 A
